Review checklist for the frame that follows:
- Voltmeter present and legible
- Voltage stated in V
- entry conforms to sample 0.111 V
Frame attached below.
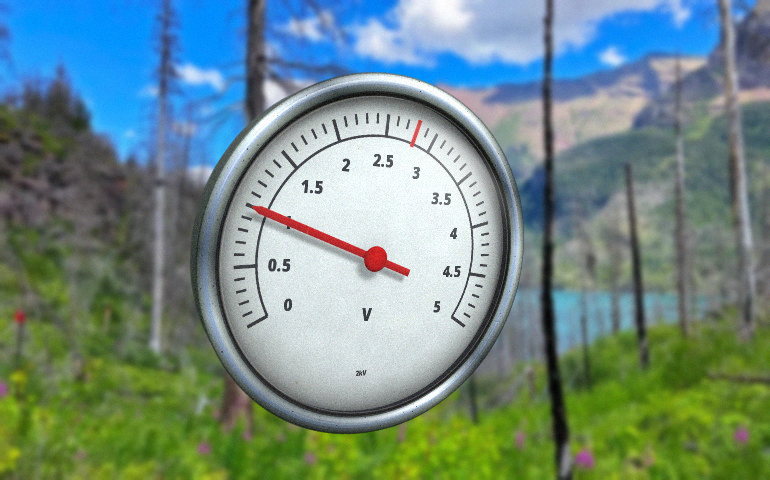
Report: 1 V
